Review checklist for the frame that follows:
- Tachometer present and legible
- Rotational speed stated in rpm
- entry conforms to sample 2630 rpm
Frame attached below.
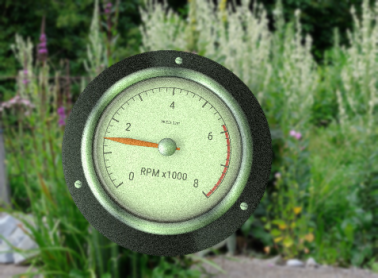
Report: 1400 rpm
